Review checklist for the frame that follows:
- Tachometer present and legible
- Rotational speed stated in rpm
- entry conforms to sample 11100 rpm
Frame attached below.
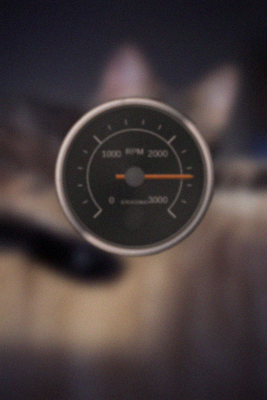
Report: 2500 rpm
